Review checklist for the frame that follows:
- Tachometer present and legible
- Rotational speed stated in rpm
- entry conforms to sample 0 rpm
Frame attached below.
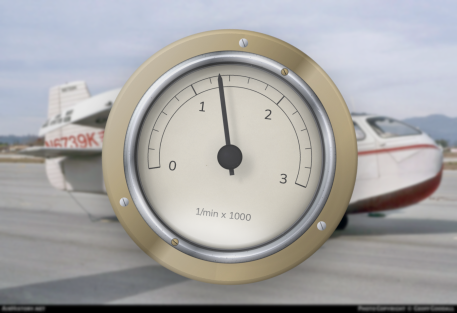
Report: 1300 rpm
